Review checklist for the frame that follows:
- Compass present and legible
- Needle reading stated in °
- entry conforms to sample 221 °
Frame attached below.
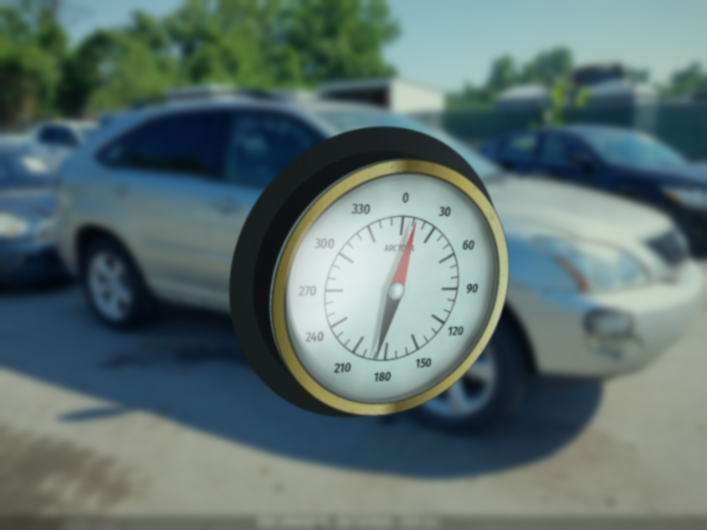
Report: 10 °
